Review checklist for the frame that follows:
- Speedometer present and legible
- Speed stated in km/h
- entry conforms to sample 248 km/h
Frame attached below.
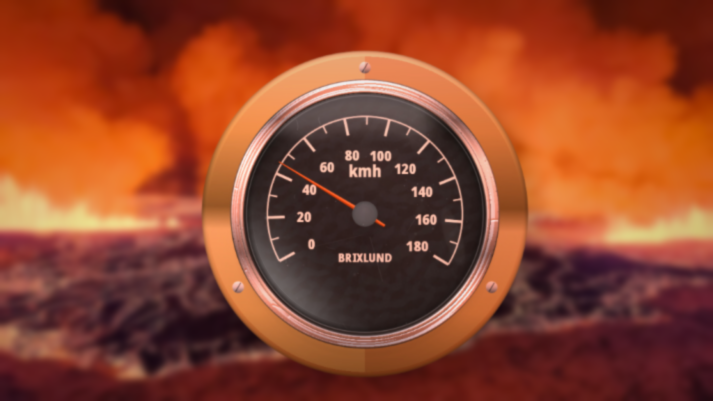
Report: 45 km/h
